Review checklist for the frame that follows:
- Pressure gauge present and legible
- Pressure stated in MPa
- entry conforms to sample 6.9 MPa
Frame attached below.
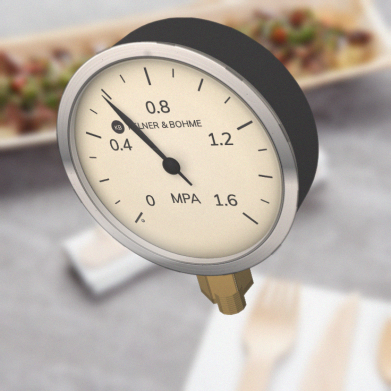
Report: 0.6 MPa
